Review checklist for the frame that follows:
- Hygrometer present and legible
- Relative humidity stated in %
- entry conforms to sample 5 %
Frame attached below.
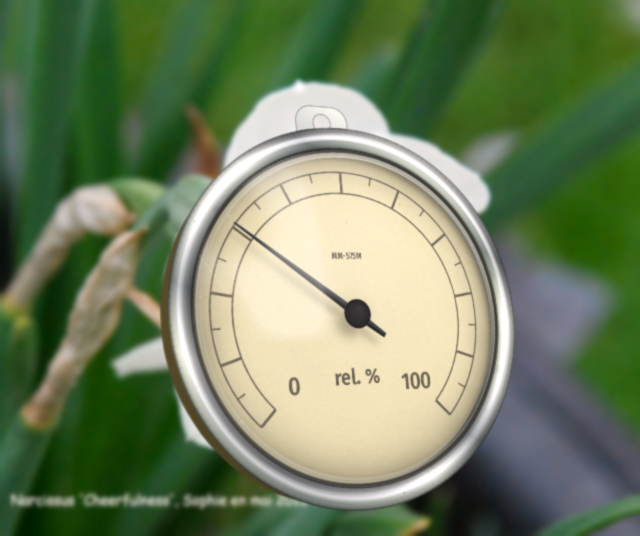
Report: 30 %
